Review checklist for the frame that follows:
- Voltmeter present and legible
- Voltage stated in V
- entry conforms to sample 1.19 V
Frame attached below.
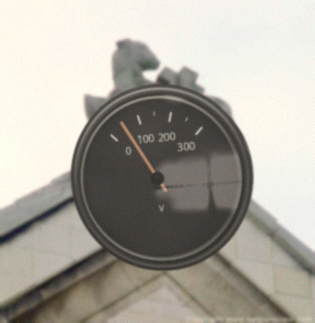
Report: 50 V
